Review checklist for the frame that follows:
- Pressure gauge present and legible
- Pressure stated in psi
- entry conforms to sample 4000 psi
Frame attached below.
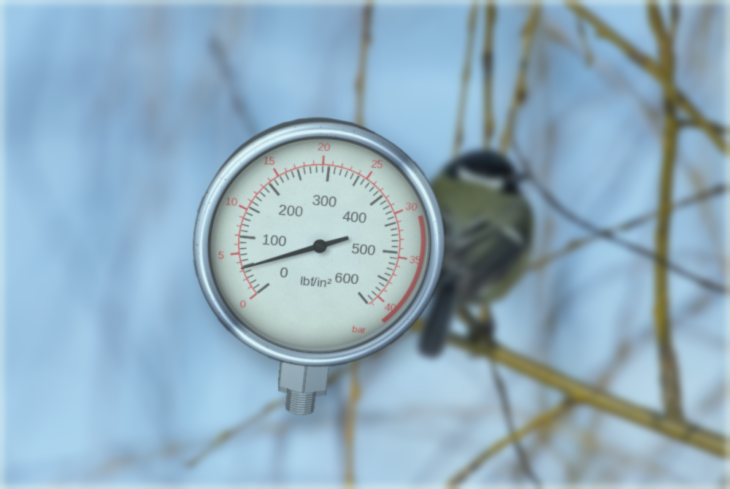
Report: 50 psi
